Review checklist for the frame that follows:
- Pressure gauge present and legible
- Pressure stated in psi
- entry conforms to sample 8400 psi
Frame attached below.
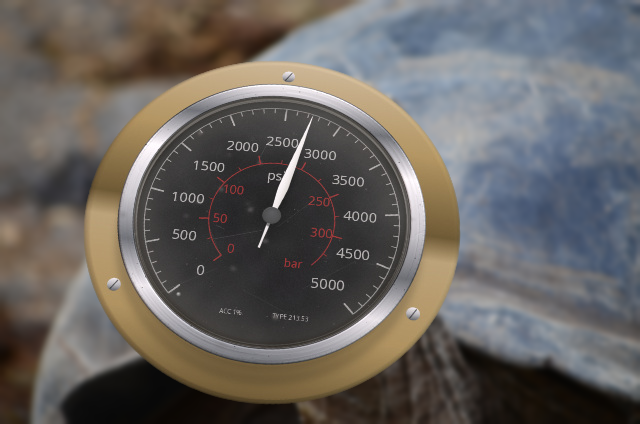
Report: 2750 psi
